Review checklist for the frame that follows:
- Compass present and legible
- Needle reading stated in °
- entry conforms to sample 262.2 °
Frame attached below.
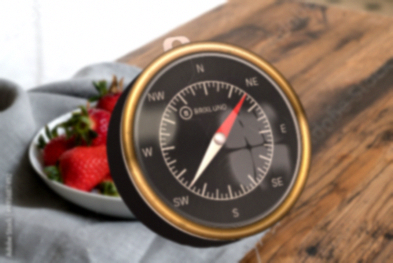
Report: 45 °
